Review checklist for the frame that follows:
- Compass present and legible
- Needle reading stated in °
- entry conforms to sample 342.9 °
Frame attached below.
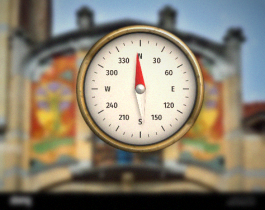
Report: 355 °
